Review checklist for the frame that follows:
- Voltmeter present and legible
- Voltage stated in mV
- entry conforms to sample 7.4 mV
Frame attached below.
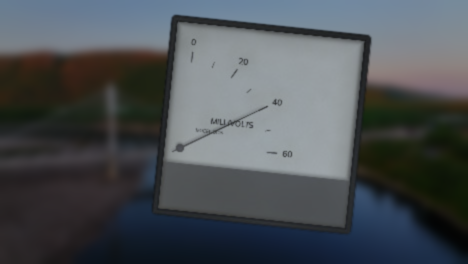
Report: 40 mV
